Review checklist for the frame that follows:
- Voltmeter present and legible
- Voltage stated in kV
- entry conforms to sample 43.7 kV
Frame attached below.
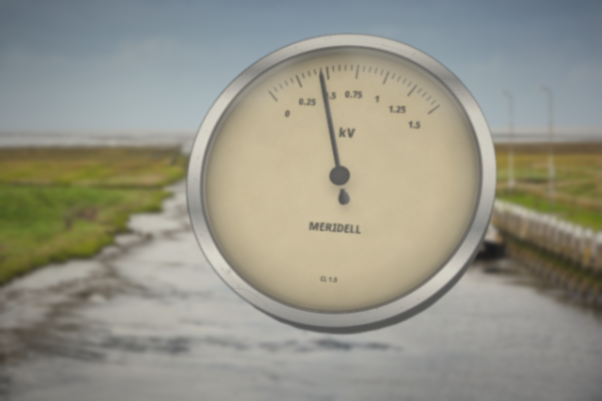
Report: 0.45 kV
